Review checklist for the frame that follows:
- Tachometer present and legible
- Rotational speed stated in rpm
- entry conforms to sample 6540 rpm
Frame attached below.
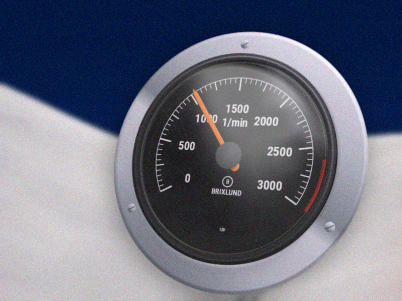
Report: 1050 rpm
